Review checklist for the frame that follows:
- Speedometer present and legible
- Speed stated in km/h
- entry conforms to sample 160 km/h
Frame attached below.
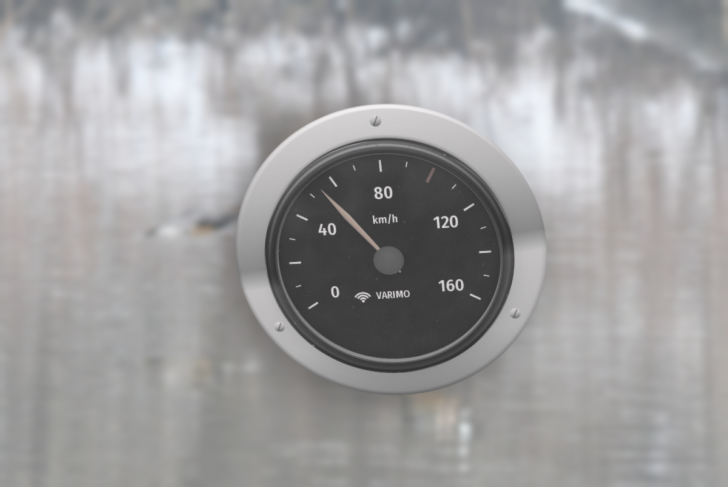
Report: 55 km/h
